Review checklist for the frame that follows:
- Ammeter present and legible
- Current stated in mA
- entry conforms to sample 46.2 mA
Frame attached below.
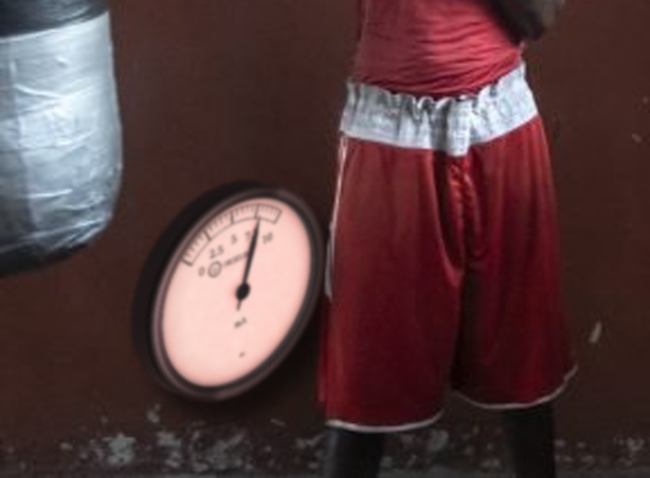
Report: 7.5 mA
